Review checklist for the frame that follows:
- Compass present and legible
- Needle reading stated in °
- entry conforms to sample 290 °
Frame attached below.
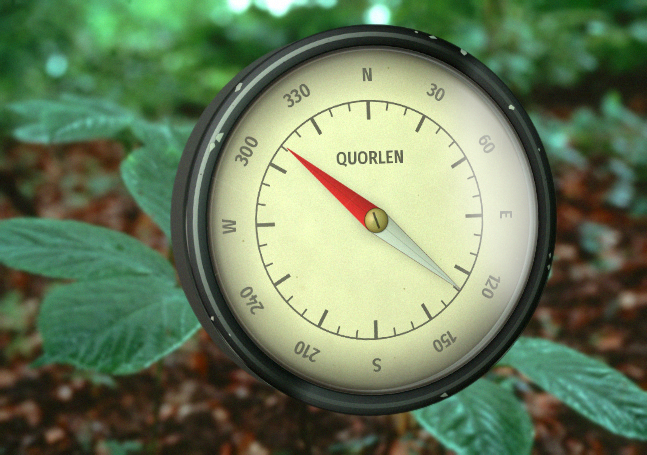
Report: 310 °
